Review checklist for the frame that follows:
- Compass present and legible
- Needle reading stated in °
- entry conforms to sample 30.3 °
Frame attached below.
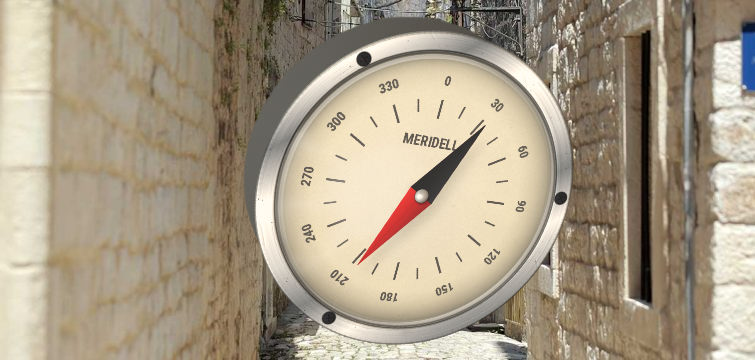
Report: 210 °
